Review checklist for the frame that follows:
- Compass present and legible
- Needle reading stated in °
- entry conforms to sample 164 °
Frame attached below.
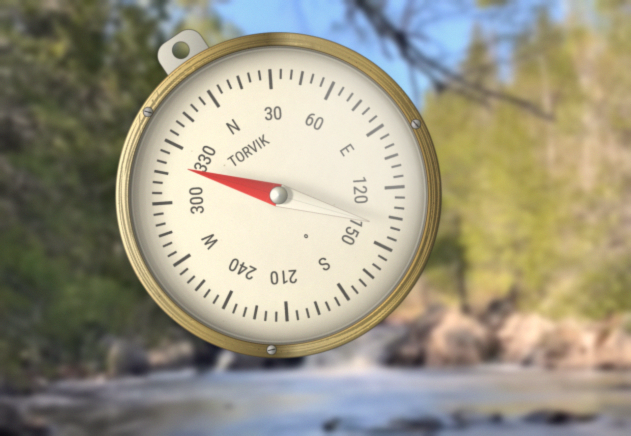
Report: 320 °
